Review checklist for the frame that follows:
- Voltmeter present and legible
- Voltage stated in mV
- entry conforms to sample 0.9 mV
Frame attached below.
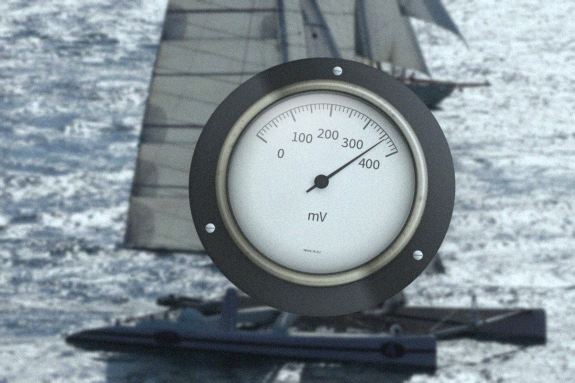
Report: 360 mV
